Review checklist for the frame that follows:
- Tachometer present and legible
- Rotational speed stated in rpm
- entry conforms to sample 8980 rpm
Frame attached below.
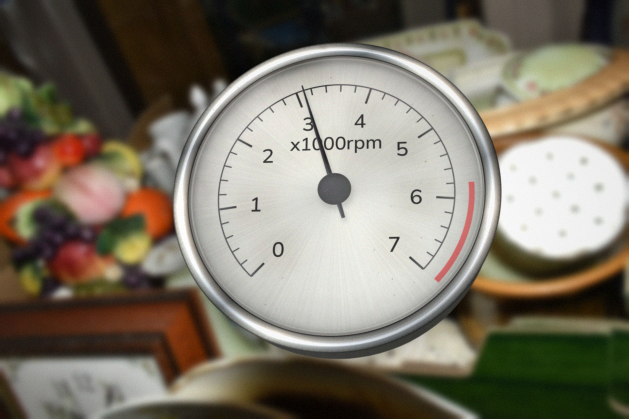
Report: 3100 rpm
